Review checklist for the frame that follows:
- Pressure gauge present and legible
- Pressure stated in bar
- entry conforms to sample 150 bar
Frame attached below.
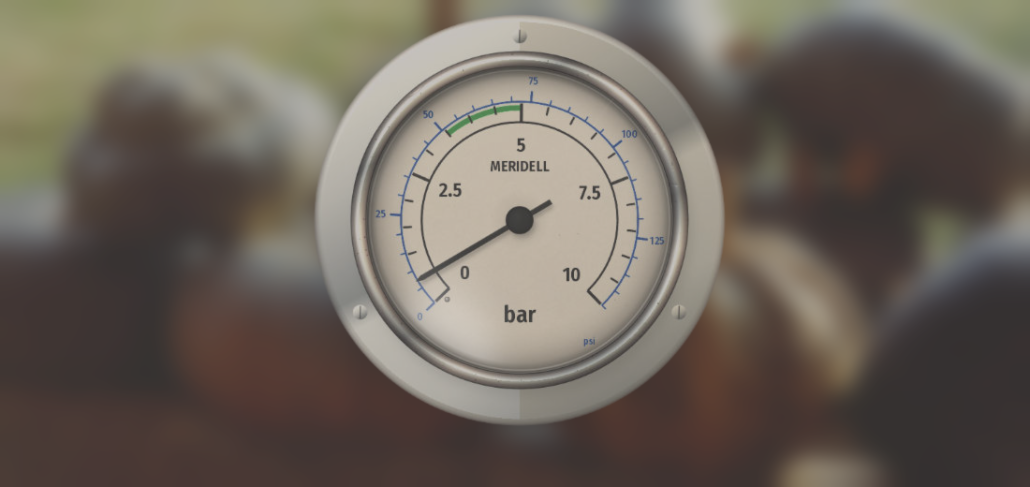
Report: 0.5 bar
